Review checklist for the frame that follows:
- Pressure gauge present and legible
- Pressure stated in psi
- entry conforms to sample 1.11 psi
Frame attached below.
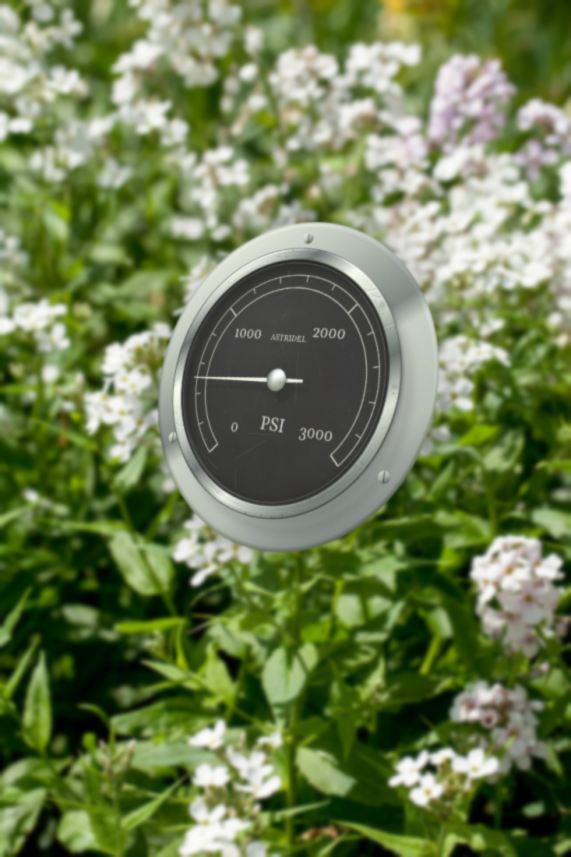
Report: 500 psi
